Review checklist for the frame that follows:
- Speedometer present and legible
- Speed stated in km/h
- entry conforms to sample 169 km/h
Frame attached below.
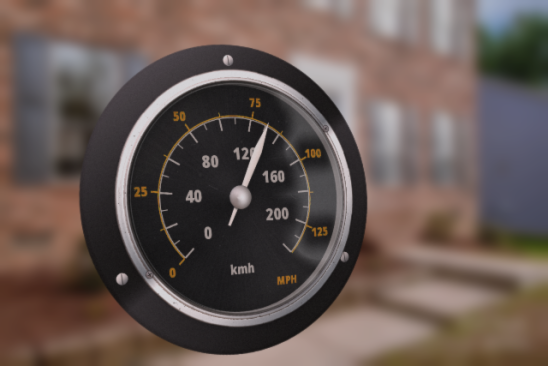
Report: 130 km/h
